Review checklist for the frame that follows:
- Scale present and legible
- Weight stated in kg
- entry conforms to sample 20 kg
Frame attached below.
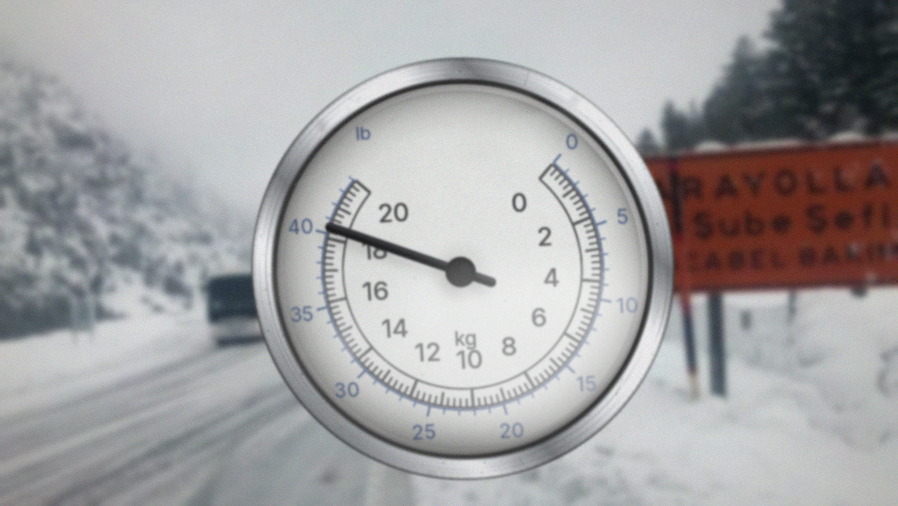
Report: 18.4 kg
